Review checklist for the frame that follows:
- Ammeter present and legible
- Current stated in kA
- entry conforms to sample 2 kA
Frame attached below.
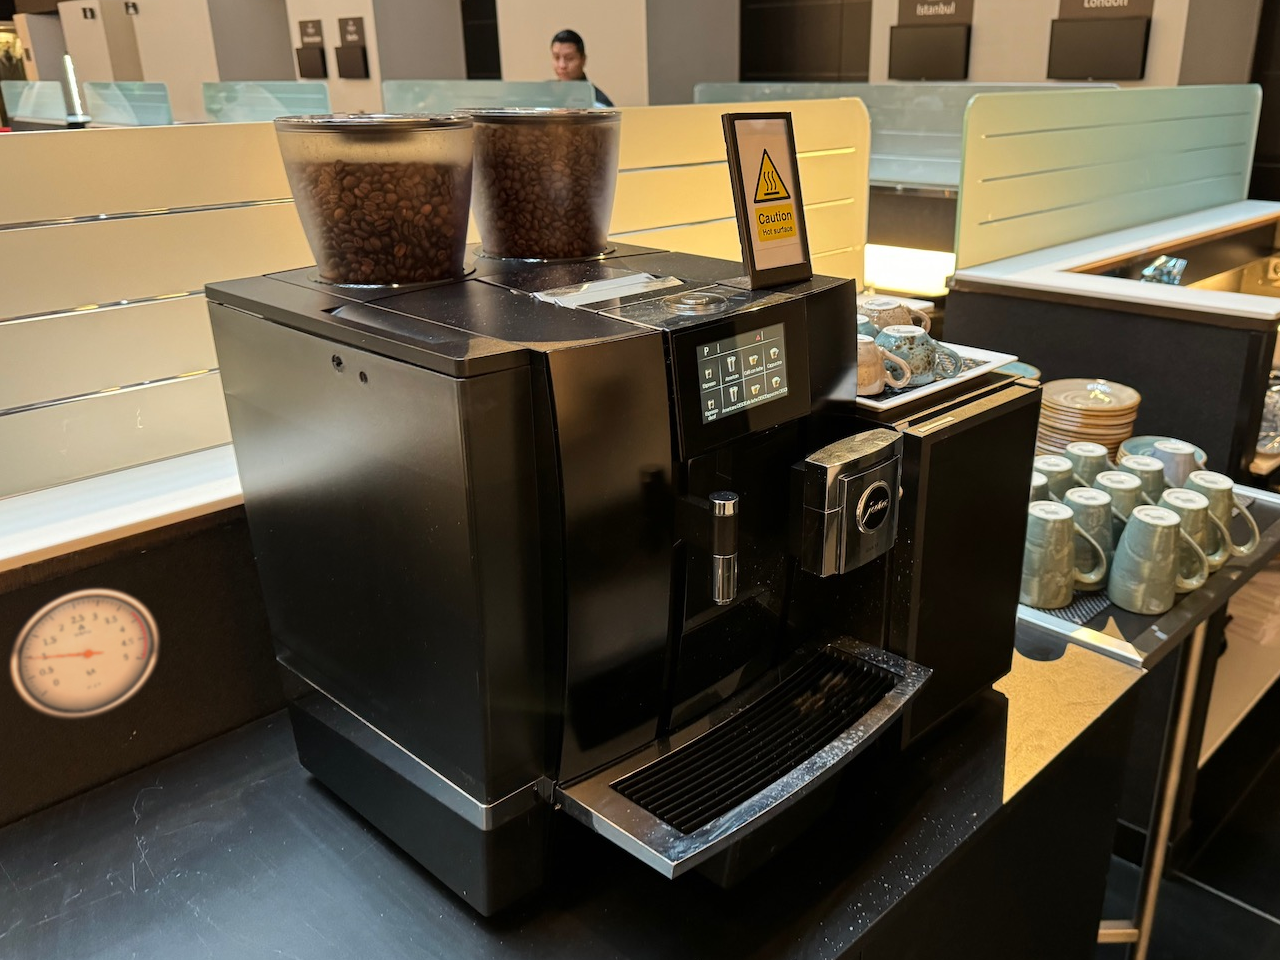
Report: 1 kA
